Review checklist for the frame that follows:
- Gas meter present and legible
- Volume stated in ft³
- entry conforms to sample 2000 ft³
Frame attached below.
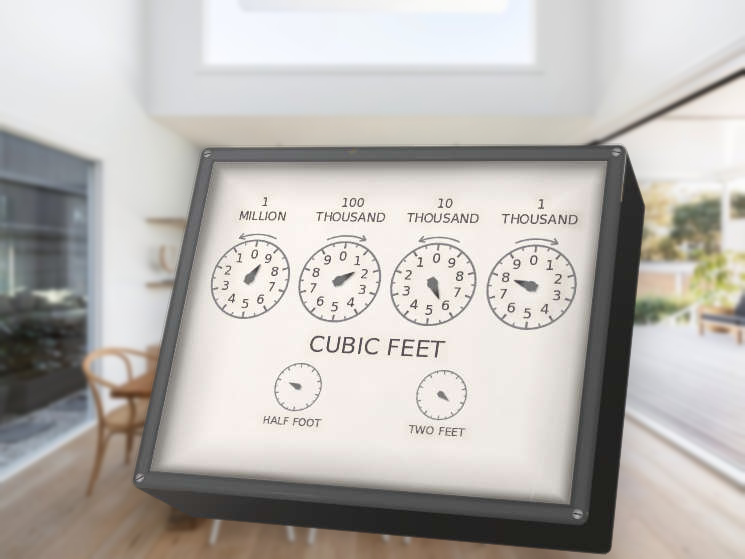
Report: 915800 ft³
